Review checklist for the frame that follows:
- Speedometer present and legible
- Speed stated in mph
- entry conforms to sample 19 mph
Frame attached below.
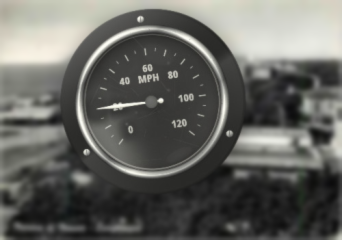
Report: 20 mph
